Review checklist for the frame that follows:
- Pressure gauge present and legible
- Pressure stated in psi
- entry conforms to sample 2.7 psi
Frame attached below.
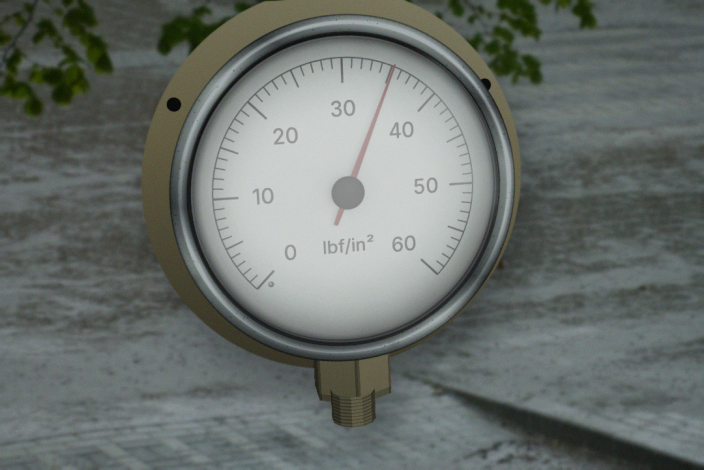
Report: 35 psi
